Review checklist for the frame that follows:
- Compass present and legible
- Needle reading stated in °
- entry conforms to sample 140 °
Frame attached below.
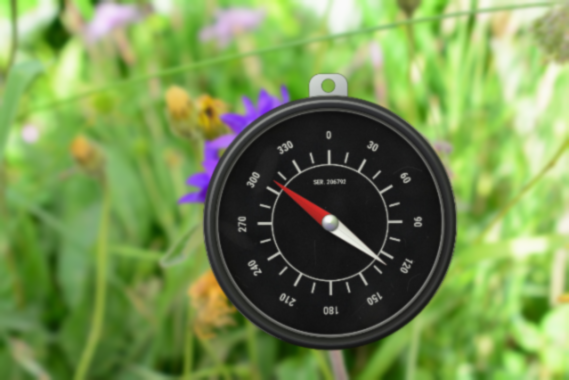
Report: 307.5 °
